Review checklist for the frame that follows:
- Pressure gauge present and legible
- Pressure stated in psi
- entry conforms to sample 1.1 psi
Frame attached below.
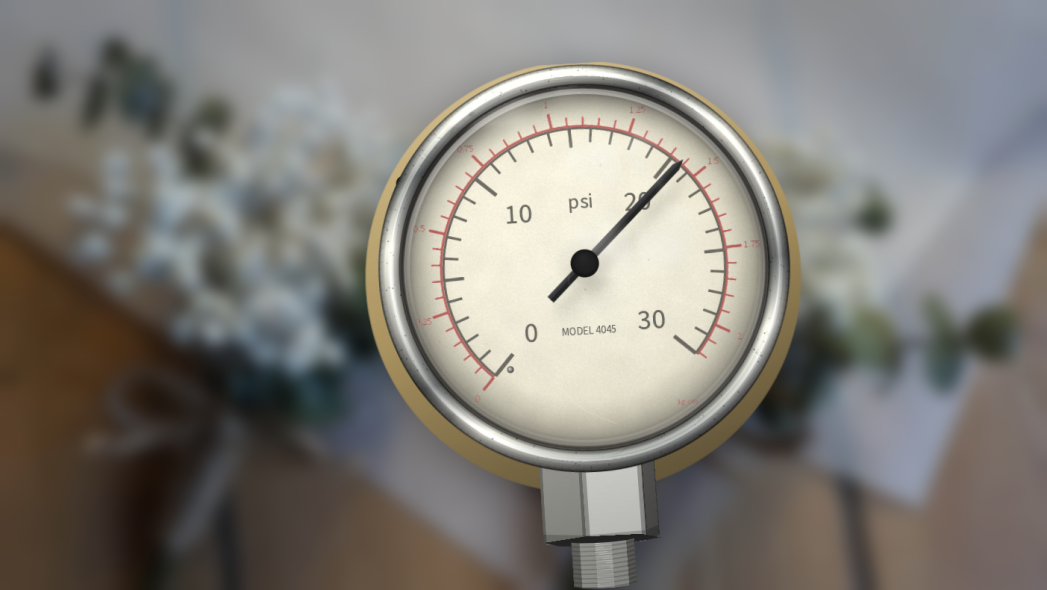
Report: 20.5 psi
